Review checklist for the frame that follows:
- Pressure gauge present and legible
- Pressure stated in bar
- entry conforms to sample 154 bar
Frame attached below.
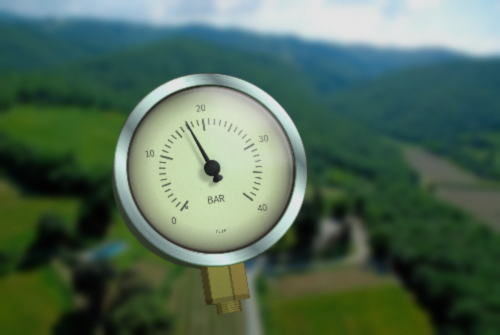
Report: 17 bar
